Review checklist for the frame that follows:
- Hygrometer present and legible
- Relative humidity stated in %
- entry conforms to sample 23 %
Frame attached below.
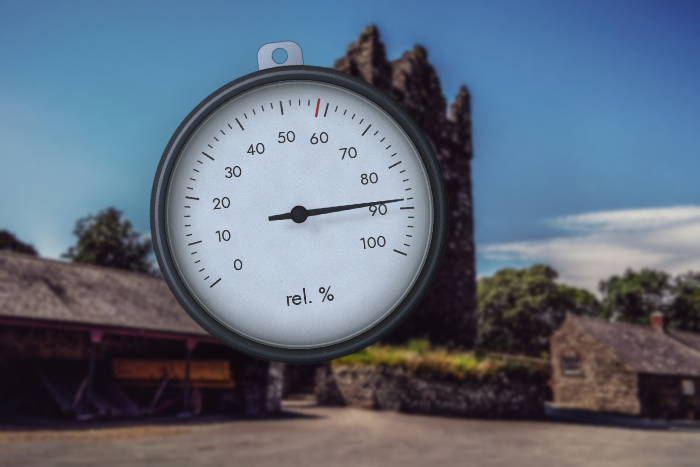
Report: 88 %
